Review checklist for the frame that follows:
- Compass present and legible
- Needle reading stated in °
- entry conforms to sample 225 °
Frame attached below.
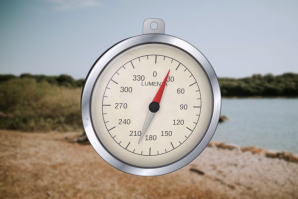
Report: 20 °
